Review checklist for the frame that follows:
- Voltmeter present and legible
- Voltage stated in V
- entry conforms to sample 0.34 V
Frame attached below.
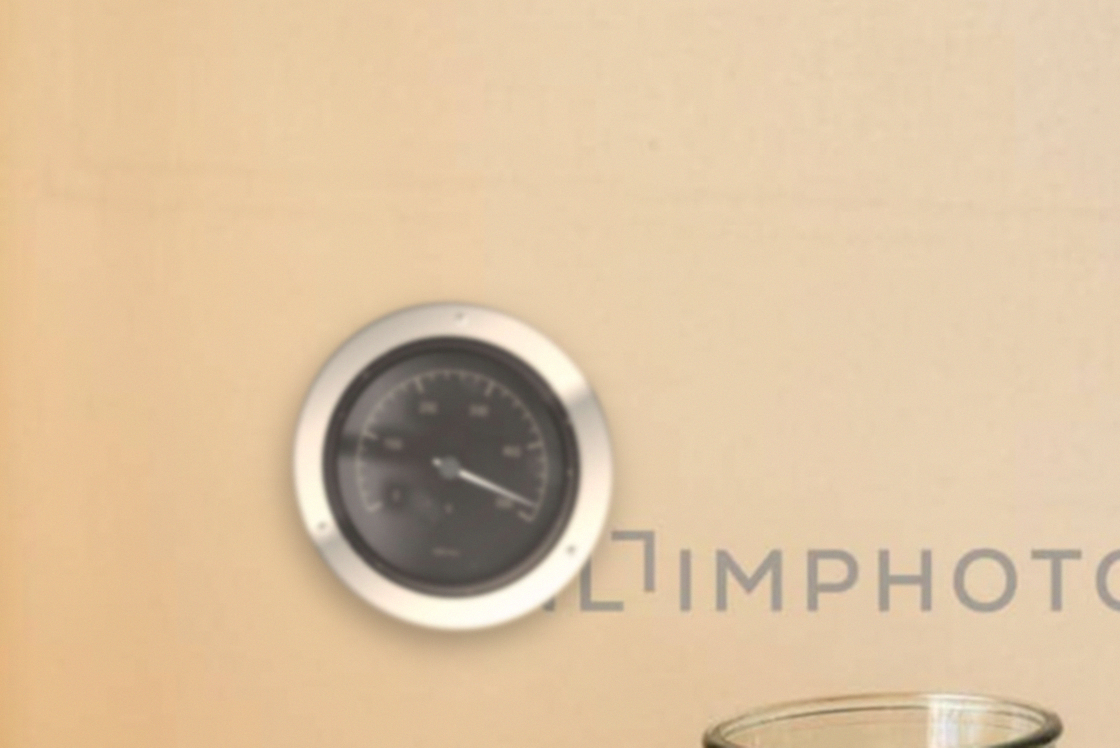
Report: 480 V
